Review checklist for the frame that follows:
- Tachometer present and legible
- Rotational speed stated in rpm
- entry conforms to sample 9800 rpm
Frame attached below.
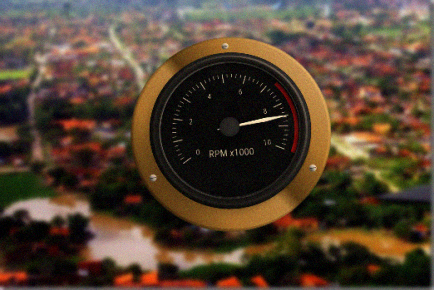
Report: 8600 rpm
